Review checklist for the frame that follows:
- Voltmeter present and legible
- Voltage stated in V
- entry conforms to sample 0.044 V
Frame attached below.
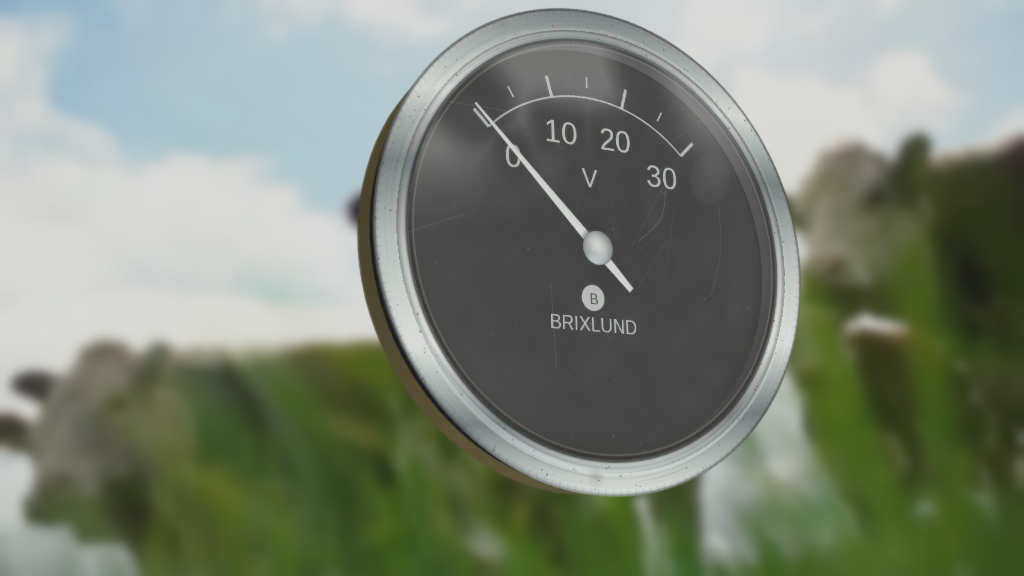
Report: 0 V
